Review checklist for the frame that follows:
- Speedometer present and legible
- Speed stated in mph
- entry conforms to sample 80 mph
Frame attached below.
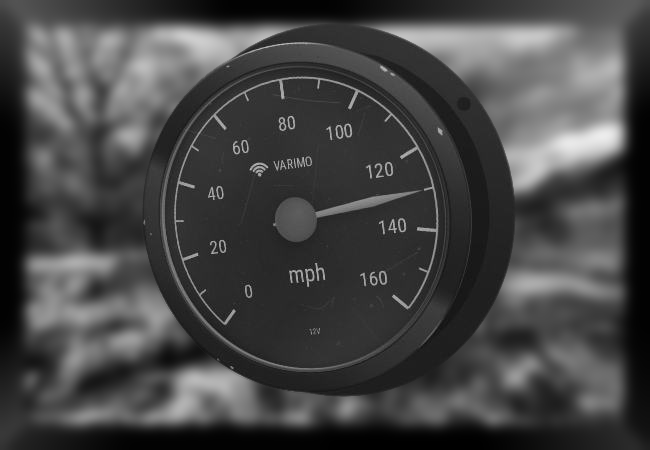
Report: 130 mph
